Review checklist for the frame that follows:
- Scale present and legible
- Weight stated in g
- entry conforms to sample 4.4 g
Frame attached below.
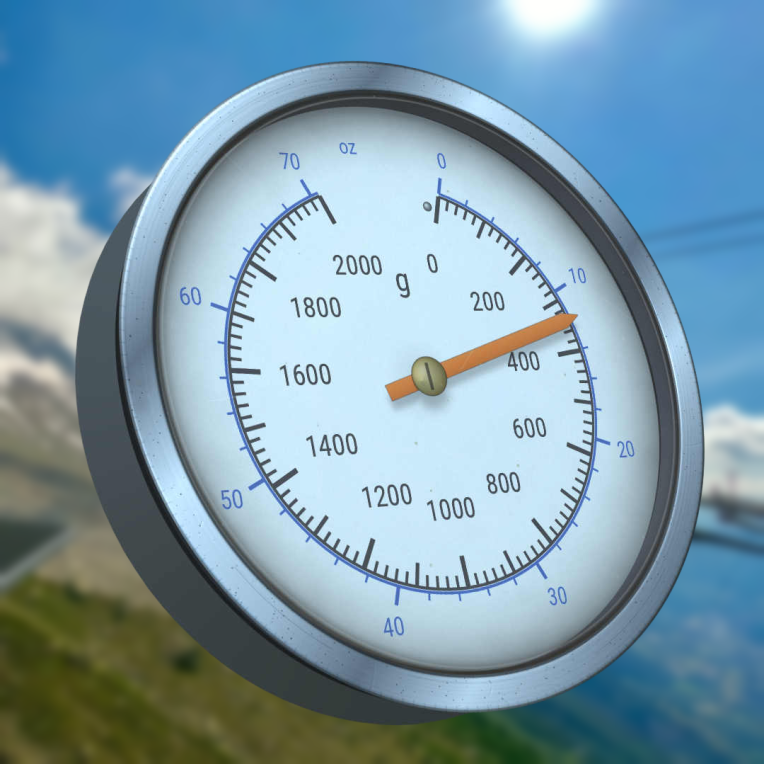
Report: 340 g
